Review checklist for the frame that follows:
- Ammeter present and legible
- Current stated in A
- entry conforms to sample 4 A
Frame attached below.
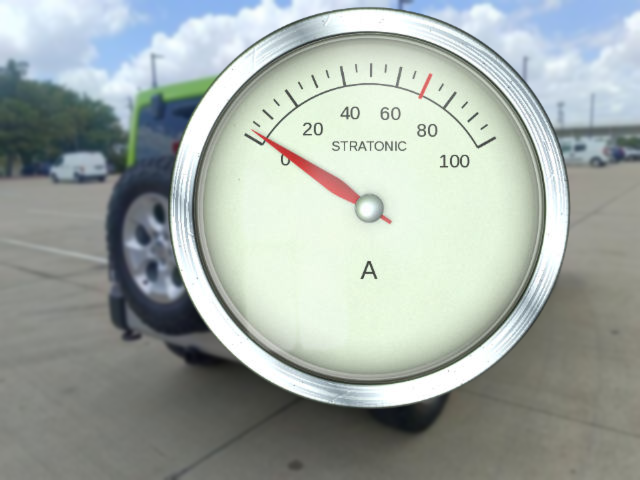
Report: 2.5 A
